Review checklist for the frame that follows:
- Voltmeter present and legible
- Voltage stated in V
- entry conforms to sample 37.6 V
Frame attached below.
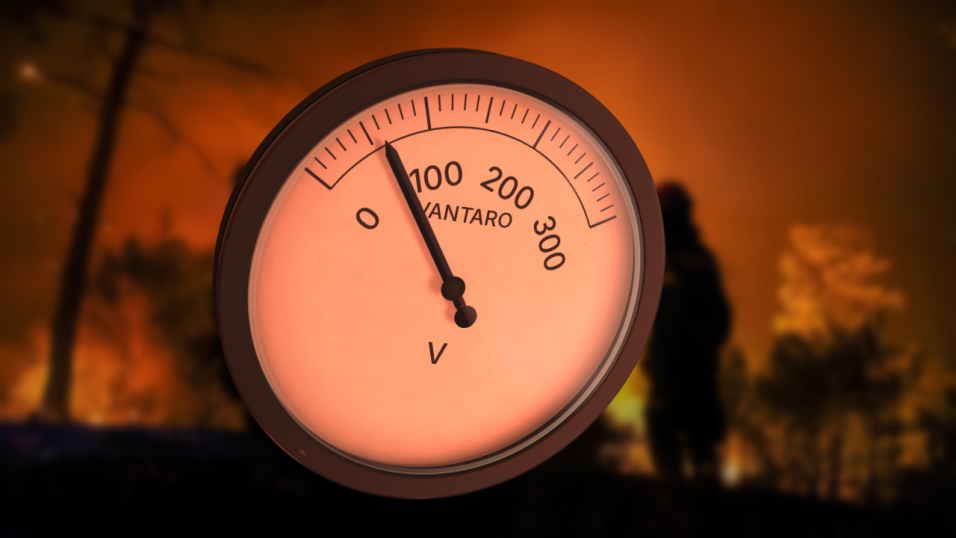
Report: 60 V
